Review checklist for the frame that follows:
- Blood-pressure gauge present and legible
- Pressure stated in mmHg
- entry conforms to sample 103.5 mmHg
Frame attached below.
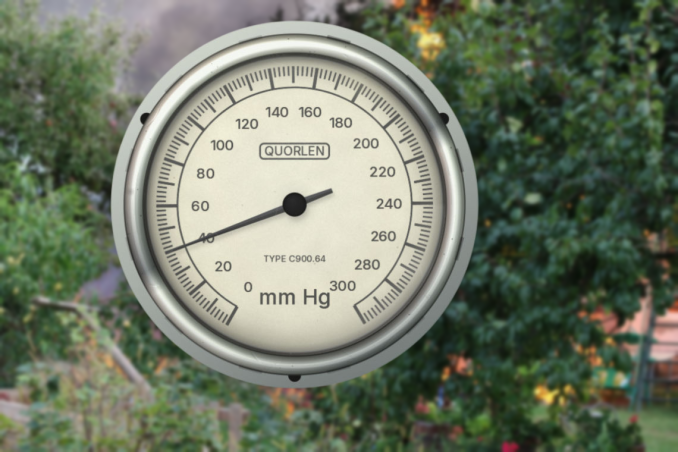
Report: 40 mmHg
